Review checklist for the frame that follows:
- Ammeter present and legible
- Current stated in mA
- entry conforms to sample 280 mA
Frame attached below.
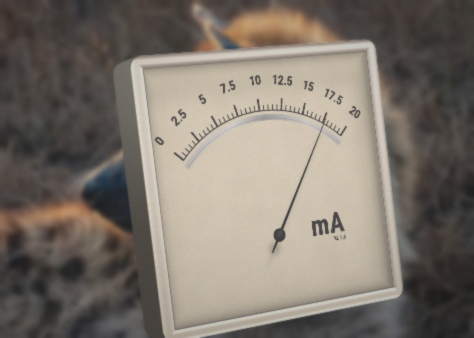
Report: 17.5 mA
